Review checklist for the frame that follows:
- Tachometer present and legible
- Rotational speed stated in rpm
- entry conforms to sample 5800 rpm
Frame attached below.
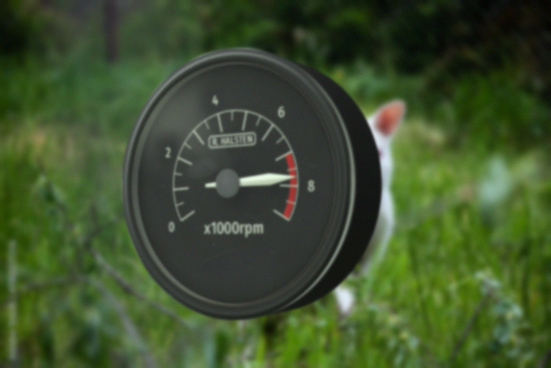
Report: 7750 rpm
